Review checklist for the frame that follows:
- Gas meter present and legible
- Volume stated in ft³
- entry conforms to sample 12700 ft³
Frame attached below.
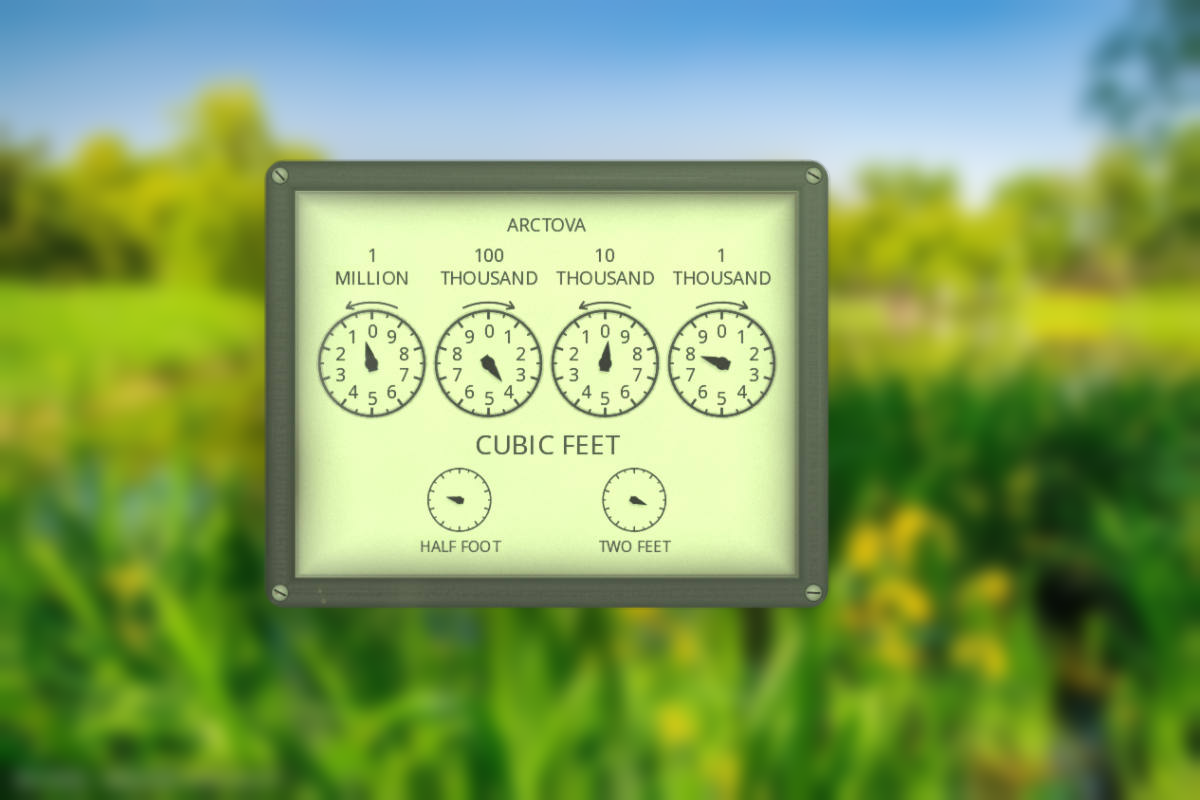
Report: 39800 ft³
